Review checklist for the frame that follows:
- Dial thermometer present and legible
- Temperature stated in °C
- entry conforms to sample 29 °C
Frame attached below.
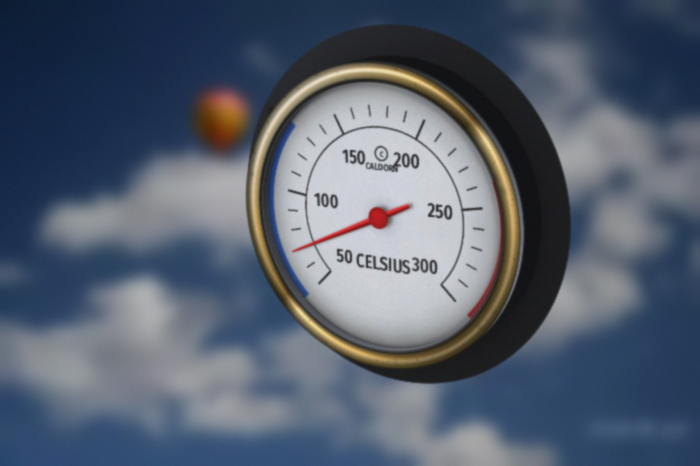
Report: 70 °C
